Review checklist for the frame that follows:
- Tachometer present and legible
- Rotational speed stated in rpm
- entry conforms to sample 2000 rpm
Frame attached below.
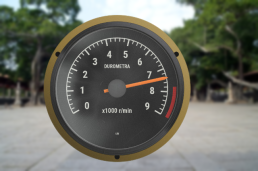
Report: 7400 rpm
